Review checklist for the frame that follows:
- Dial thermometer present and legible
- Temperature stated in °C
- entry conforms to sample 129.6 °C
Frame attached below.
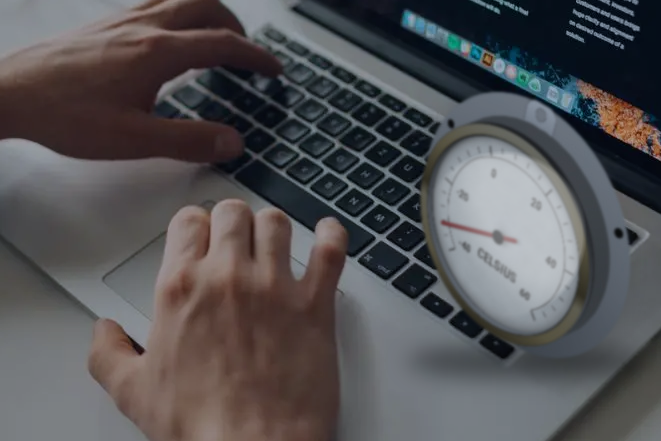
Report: -32 °C
